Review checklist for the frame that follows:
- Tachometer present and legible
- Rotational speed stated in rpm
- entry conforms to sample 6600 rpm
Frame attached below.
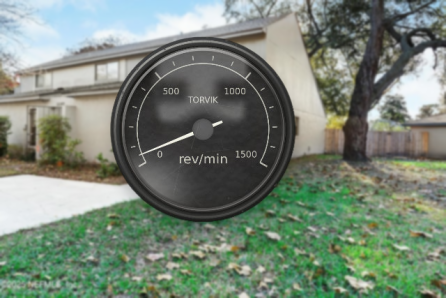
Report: 50 rpm
